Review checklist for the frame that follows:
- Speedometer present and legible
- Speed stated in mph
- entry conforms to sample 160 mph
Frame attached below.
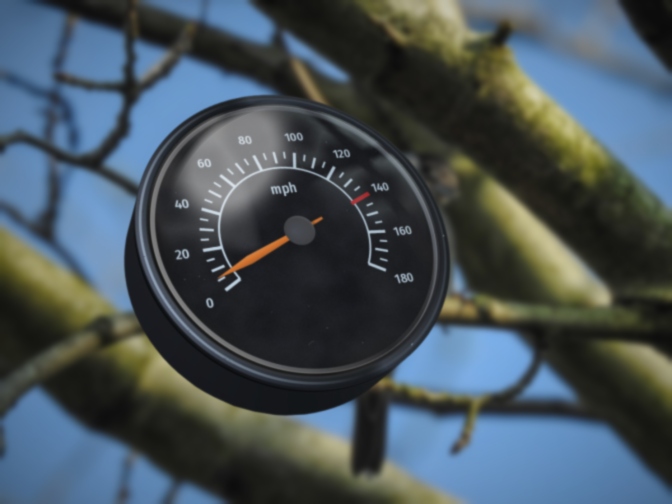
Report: 5 mph
